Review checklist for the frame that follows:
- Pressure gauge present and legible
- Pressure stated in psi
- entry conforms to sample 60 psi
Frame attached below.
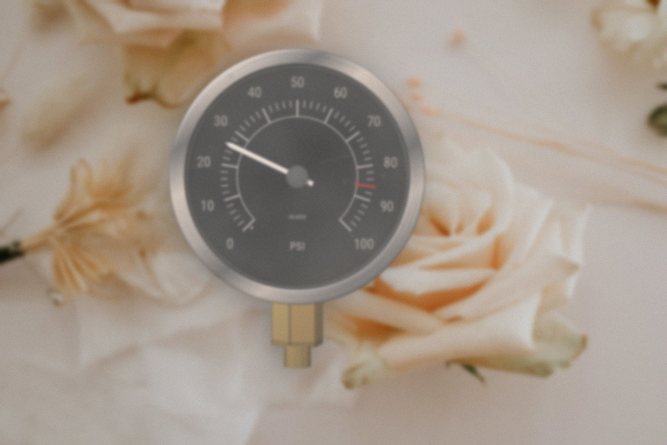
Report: 26 psi
